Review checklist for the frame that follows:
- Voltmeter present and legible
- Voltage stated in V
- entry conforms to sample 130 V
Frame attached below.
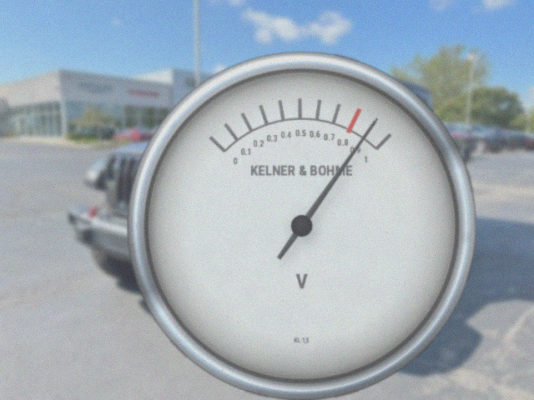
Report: 0.9 V
